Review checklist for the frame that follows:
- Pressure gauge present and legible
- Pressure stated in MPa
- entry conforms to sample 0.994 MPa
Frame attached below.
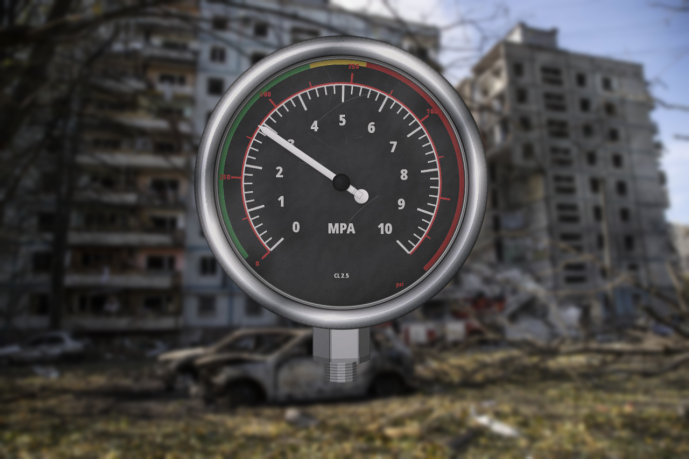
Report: 2.9 MPa
